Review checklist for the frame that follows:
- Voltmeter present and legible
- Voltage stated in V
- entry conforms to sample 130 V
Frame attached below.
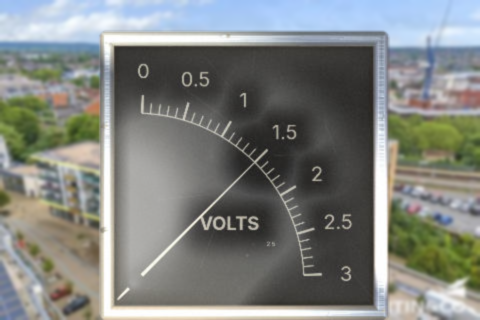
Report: 1.5 V
